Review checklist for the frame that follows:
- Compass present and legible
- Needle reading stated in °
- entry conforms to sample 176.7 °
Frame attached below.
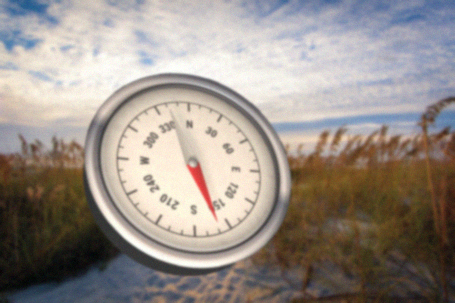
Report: 160 °
